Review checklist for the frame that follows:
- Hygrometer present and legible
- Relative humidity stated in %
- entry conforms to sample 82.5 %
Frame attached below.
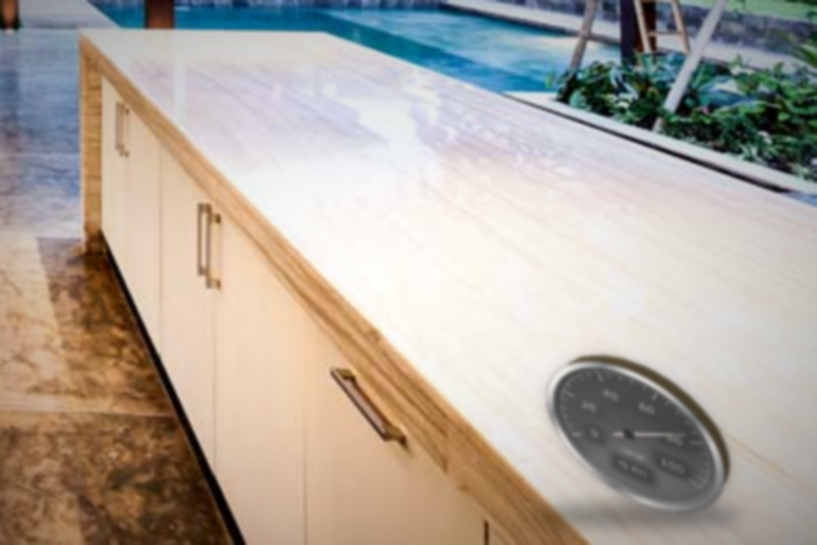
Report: 76 %
